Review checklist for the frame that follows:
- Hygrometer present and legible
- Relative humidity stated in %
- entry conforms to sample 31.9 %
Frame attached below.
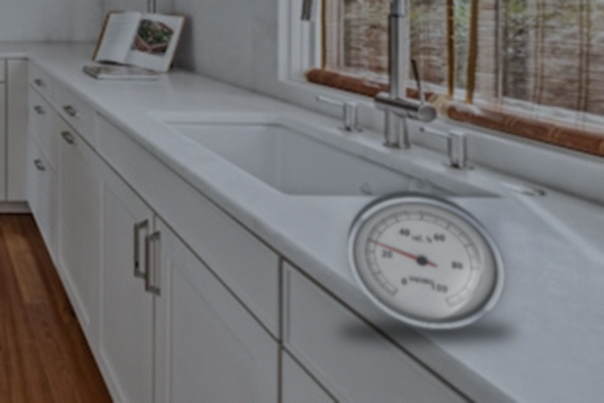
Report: 25 %
